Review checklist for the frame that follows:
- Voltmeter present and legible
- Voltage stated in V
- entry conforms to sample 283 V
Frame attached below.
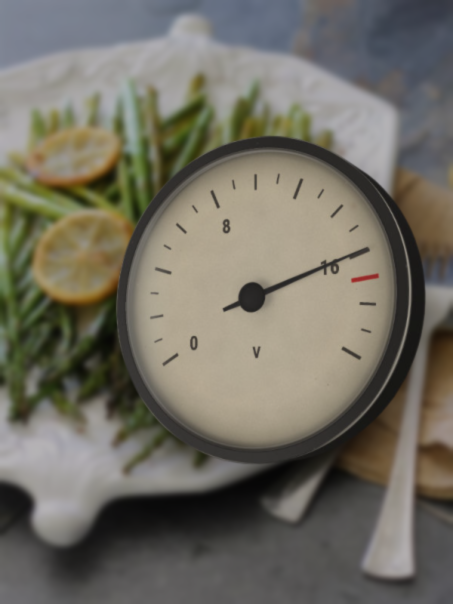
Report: 16 V
